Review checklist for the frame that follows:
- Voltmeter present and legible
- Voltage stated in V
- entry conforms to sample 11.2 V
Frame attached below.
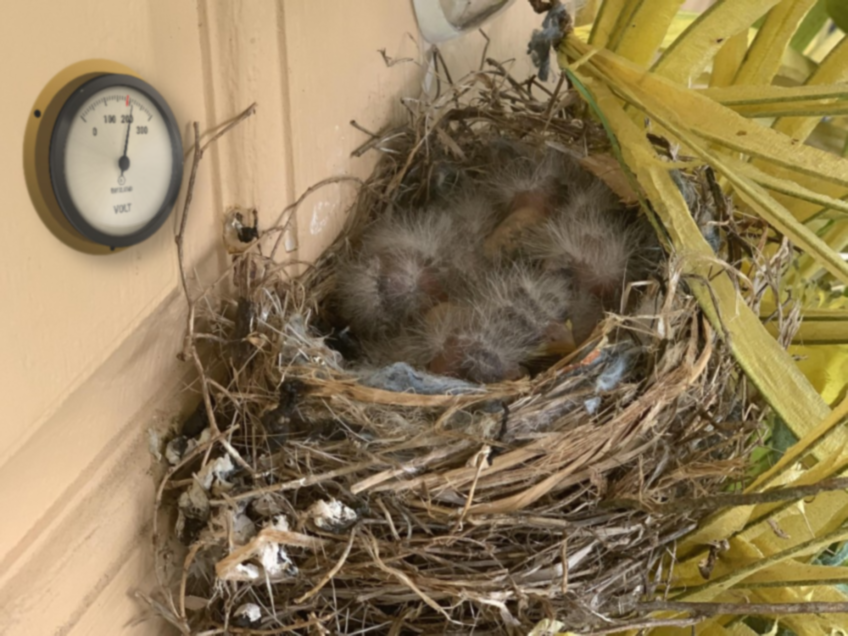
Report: 200 V
